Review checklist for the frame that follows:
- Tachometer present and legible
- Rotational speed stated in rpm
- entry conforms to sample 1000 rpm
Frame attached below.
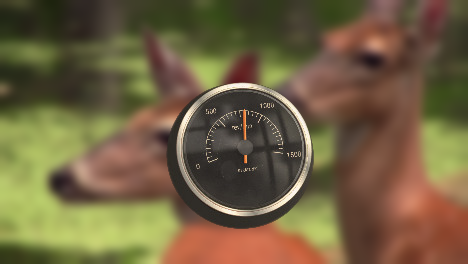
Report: 800 rpm
